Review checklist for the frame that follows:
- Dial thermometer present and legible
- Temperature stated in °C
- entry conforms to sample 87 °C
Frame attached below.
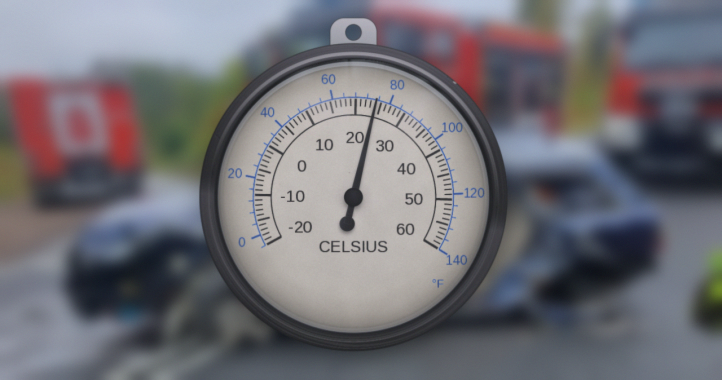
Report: 24 °C
